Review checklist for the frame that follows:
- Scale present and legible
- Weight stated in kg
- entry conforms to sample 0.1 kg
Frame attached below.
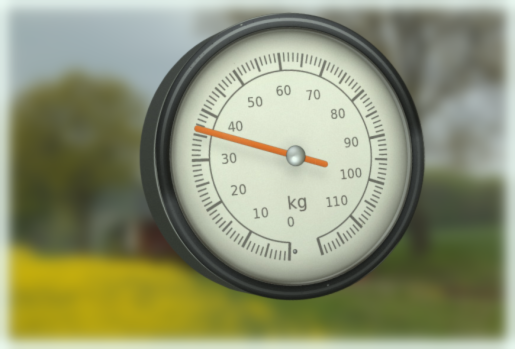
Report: 36 kg
